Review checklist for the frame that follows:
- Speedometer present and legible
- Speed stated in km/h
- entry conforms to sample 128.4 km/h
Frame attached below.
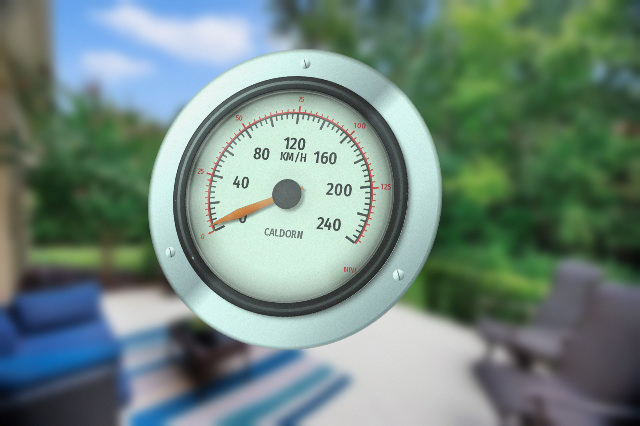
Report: 4 km/h
